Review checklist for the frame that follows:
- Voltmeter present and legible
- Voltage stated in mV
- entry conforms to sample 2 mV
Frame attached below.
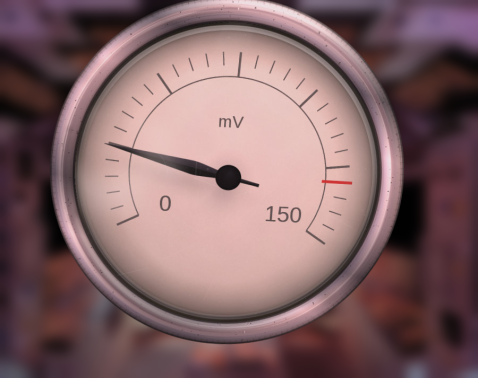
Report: 25 mV
